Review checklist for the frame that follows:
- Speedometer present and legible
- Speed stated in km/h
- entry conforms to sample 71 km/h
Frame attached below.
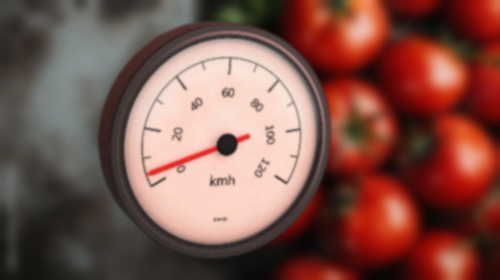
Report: 5 km/h
